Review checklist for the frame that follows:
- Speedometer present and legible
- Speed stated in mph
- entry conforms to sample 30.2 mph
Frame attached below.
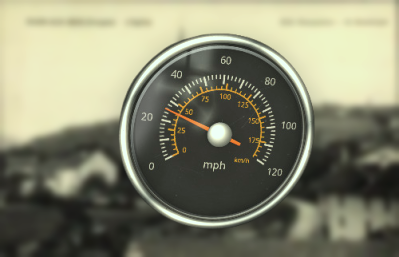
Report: 26 mph
